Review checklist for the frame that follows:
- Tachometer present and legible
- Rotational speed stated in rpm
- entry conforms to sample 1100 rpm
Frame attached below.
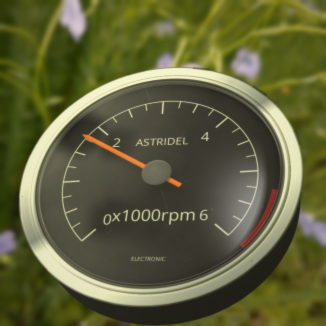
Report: 1750 rpm
